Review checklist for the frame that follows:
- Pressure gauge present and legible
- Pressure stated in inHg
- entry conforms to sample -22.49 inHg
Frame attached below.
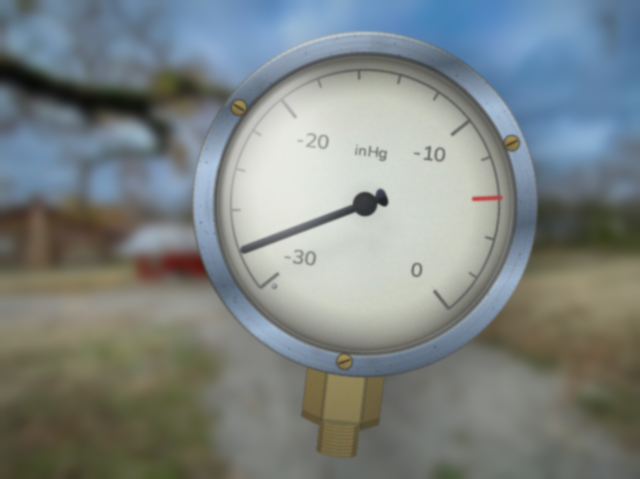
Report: -28 inHg
